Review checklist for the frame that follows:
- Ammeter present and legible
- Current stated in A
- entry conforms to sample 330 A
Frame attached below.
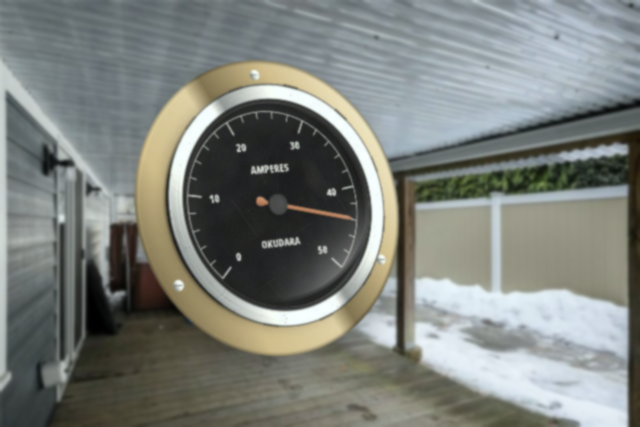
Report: 44 A
